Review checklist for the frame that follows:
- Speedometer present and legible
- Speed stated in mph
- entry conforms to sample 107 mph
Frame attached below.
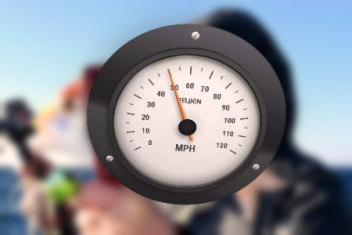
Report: 50 mph
